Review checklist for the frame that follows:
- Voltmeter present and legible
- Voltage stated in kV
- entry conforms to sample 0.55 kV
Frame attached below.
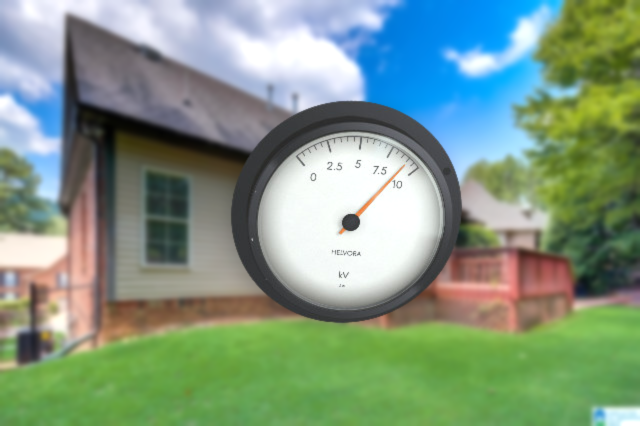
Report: 9 kV
